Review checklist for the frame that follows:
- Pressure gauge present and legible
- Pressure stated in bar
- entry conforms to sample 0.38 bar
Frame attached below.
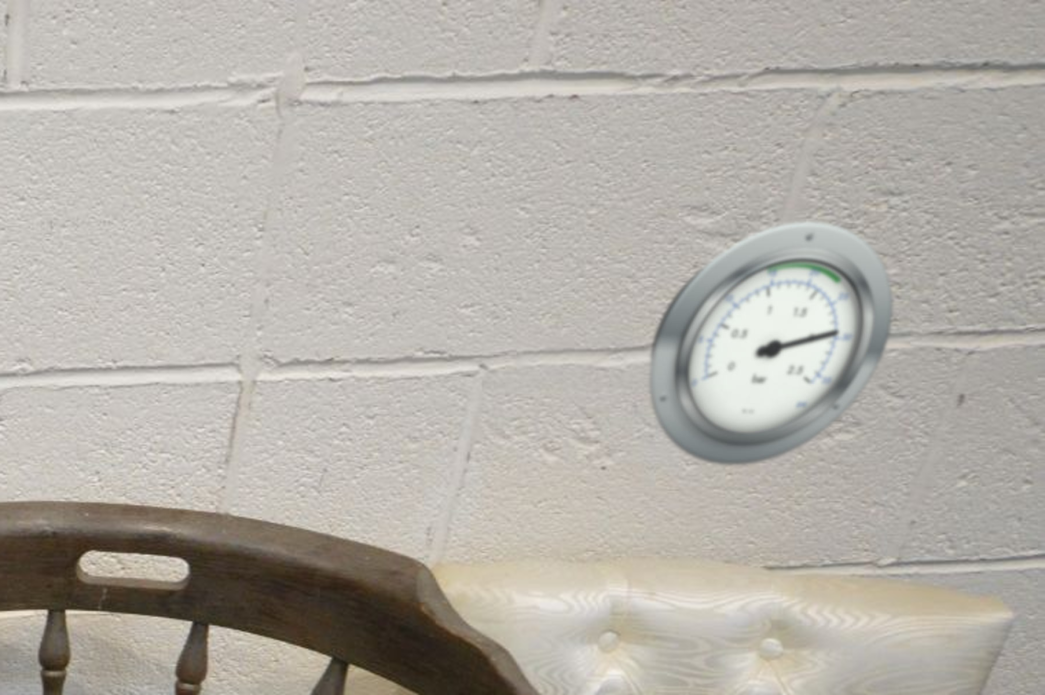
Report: 2 bar
